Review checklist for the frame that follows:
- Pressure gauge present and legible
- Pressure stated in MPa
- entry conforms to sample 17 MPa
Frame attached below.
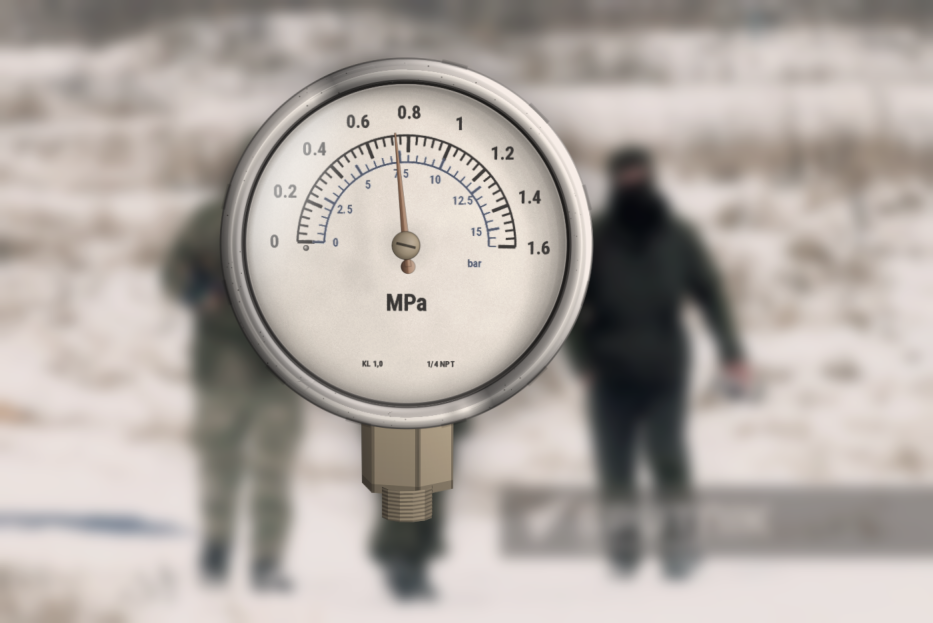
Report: 0.74 MPa
